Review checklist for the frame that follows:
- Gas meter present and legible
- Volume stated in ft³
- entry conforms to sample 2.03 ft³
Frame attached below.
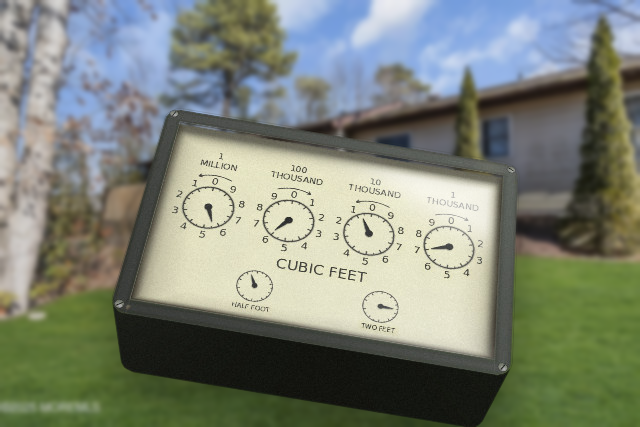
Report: 560700 ft³
